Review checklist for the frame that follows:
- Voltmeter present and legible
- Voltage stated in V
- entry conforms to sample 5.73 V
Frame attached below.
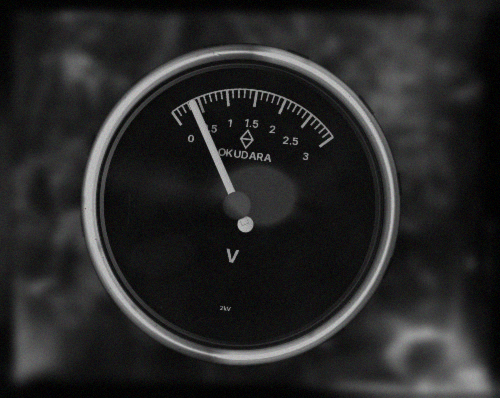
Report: 0.4 V
